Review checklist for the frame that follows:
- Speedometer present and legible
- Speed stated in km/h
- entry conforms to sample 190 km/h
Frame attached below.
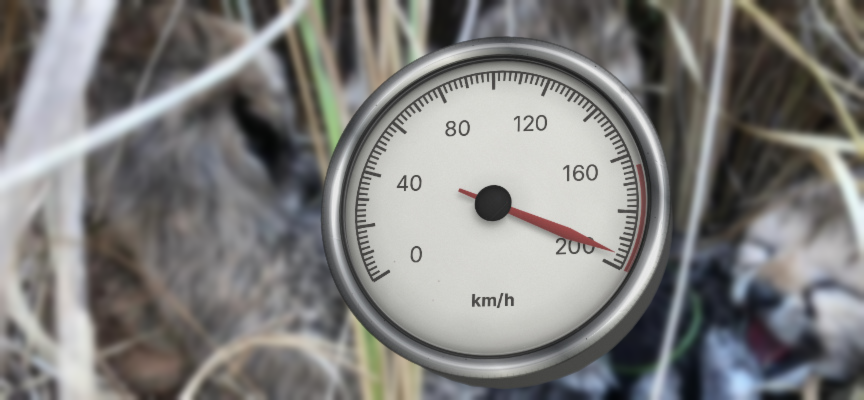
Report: 196 km/h
